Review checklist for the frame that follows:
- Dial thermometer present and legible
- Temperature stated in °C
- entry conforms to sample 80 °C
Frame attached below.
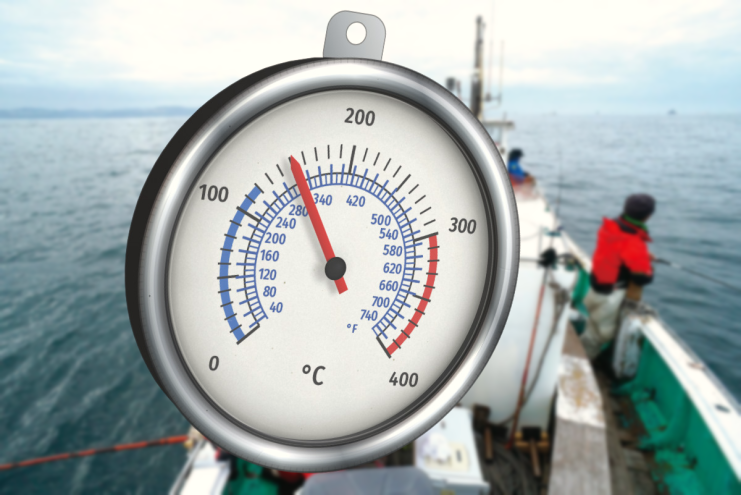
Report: 150 °C
